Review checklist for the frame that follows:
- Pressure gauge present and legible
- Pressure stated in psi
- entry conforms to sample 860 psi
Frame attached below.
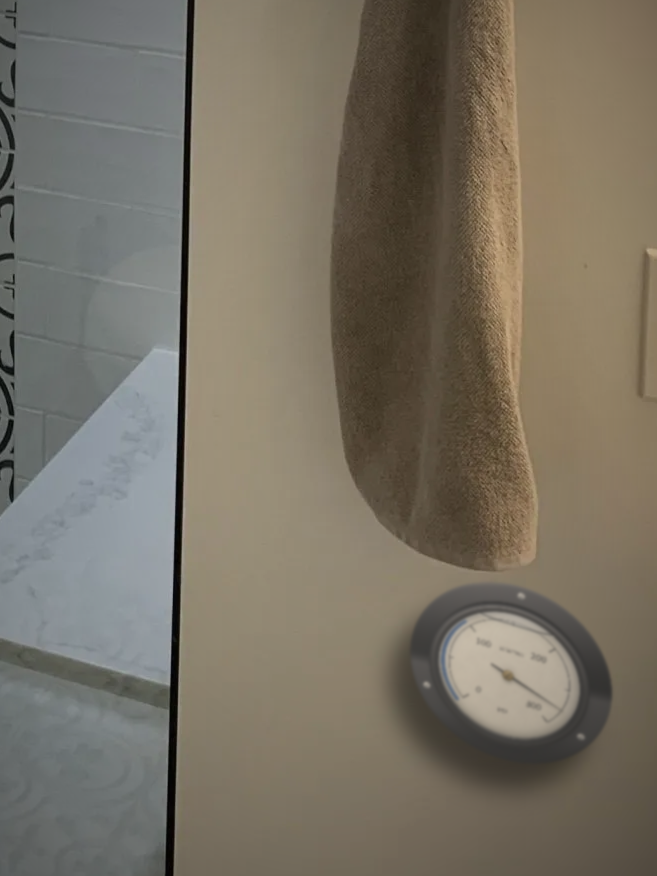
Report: 275 psi
